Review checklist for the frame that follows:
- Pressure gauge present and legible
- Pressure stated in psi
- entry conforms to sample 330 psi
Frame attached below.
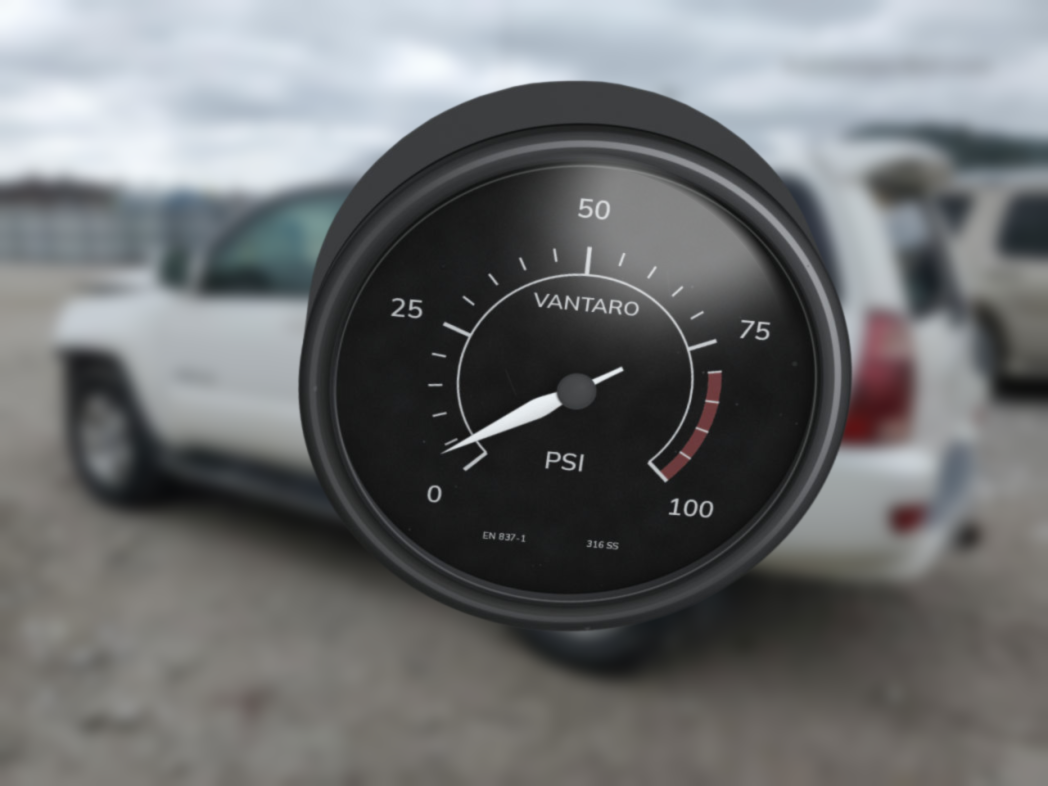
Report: 5 psi
